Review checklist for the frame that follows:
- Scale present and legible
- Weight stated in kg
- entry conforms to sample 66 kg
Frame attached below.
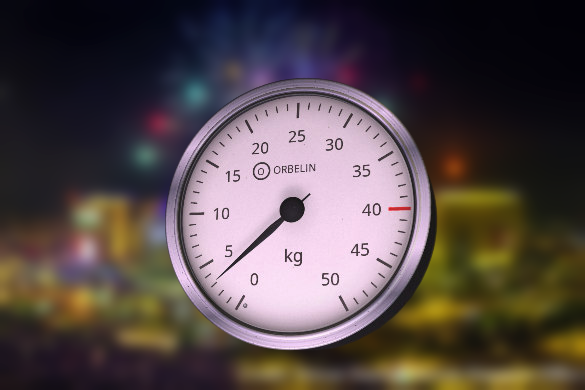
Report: 3 kg
